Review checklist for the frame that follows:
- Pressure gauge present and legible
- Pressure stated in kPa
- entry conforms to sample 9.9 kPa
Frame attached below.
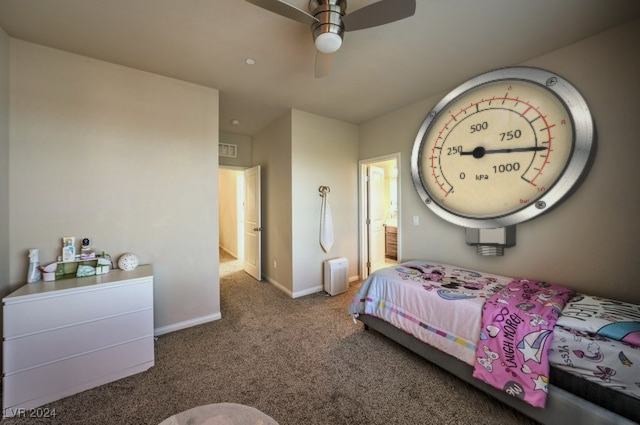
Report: 875 kPa
